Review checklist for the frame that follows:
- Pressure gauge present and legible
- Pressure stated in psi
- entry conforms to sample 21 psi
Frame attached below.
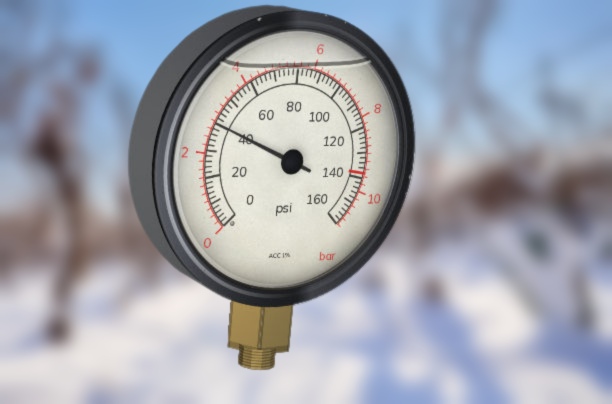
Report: 40 psi
